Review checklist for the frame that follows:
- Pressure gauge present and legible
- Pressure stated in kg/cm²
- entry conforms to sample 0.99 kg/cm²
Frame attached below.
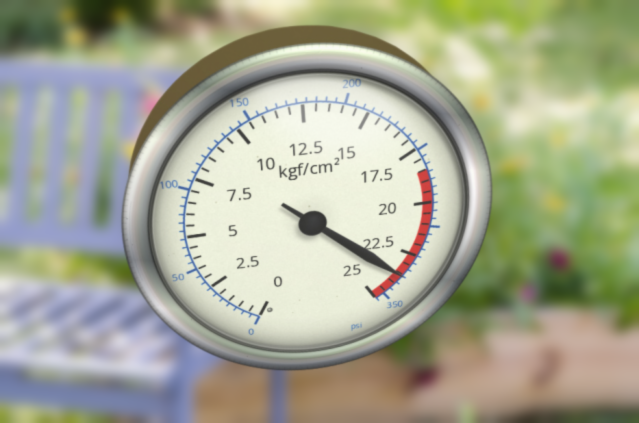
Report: 23.5 kg/cm²
